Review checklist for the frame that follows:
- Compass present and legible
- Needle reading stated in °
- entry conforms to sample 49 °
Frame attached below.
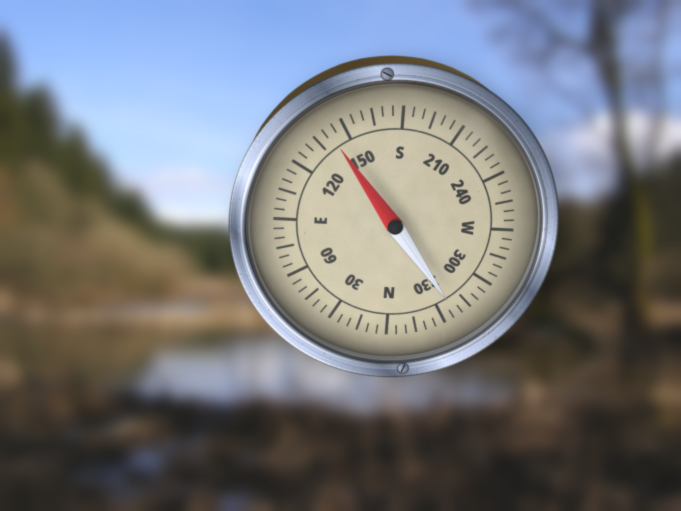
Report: 142.5 °
